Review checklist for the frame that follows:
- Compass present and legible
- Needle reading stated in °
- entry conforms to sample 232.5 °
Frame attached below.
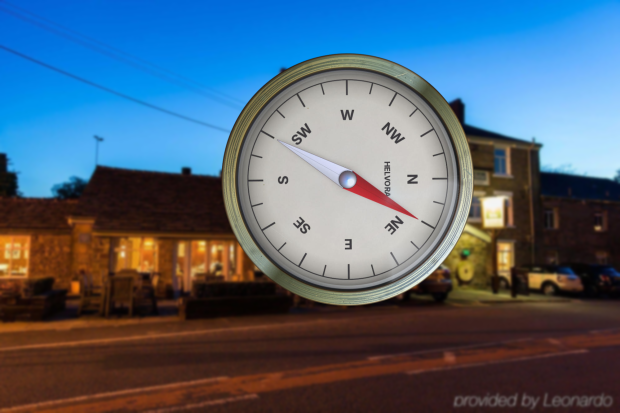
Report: 30 °
